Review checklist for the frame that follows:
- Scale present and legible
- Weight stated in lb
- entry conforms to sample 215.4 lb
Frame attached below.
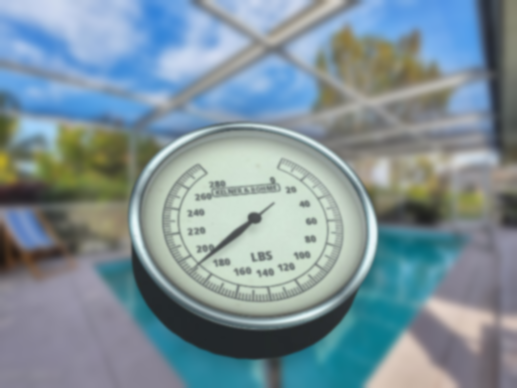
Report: 190 lb
